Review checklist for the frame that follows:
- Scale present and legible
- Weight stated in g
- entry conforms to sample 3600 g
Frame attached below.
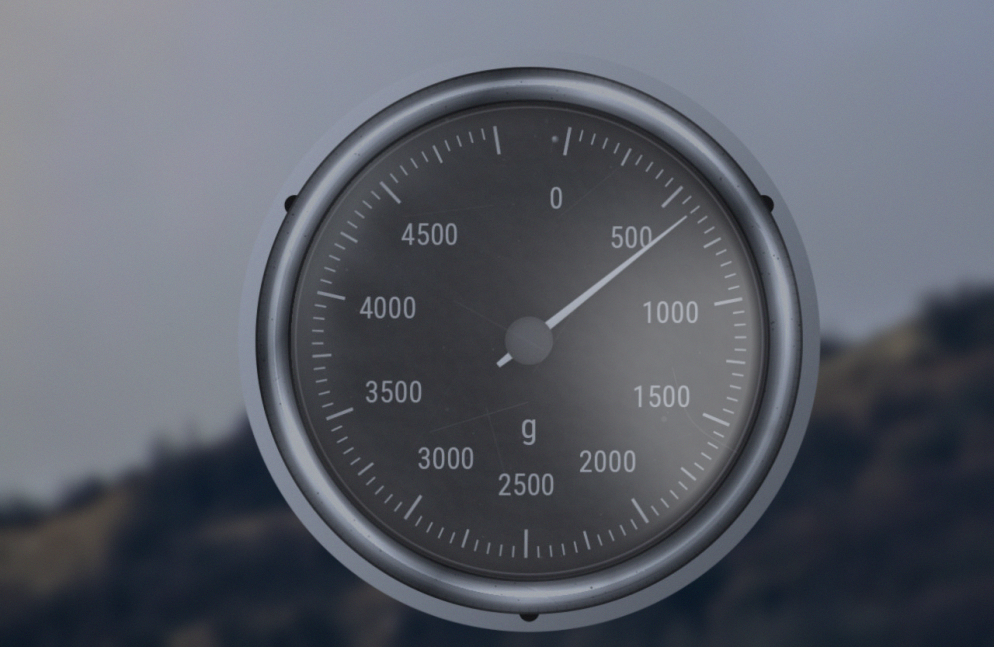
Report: 600 g
